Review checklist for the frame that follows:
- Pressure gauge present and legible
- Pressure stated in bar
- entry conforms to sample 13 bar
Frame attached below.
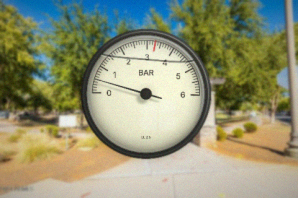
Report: 0.5 bar
